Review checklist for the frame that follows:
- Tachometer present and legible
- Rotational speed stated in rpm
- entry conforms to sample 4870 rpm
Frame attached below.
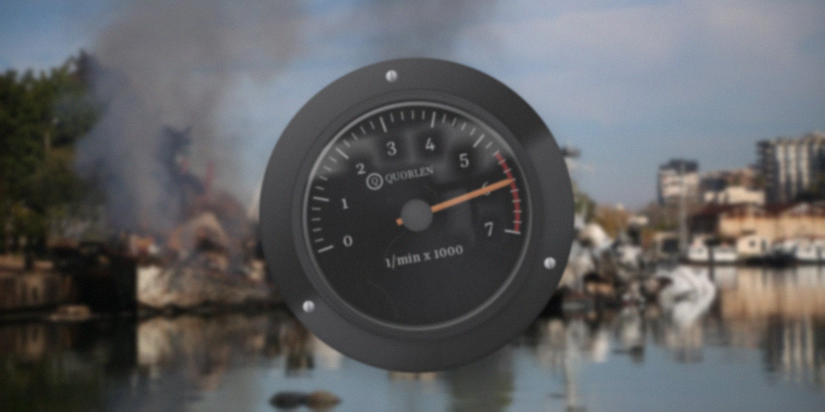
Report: 6000 rpm
